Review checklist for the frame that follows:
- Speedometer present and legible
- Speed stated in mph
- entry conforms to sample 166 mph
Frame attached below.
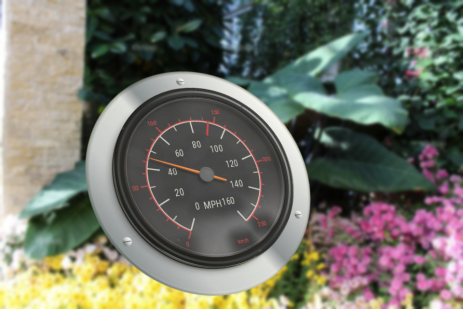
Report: 45 mph
